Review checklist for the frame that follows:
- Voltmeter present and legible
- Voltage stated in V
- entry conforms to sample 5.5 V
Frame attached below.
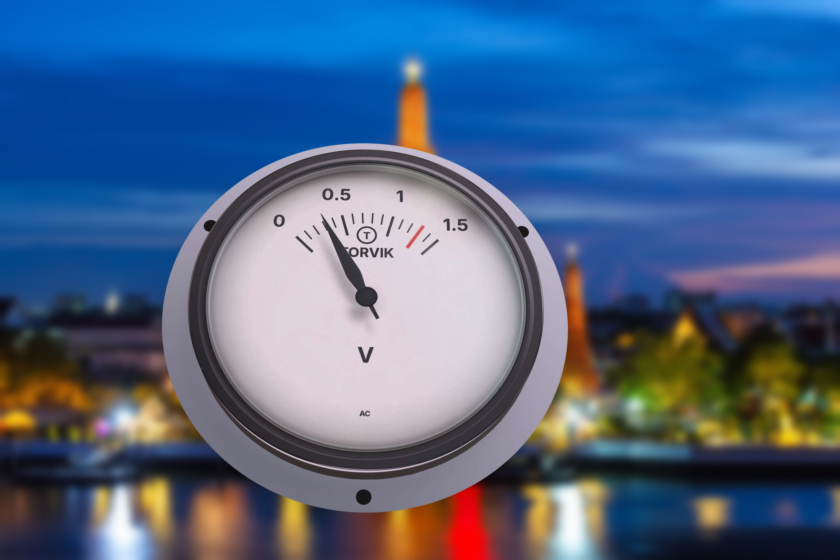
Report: 0.3 V
